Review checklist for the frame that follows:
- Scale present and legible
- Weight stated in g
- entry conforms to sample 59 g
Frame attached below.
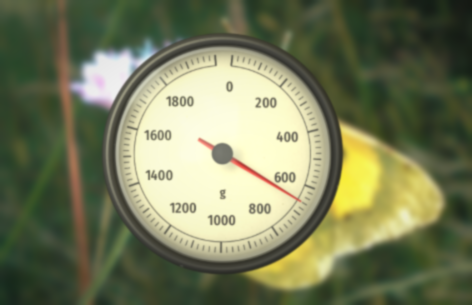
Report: 660 g
